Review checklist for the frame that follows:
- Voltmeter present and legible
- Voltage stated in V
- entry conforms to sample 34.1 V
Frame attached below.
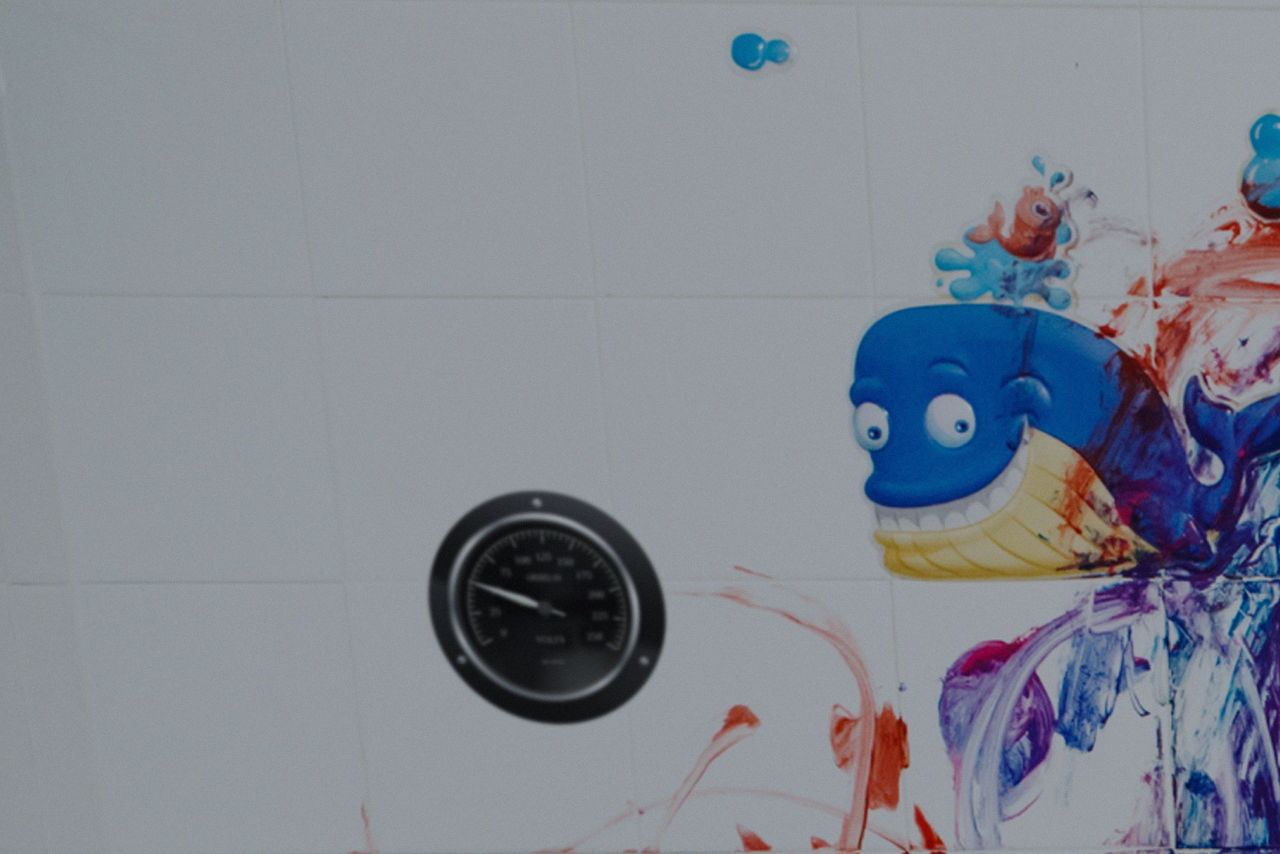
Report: 50 V
